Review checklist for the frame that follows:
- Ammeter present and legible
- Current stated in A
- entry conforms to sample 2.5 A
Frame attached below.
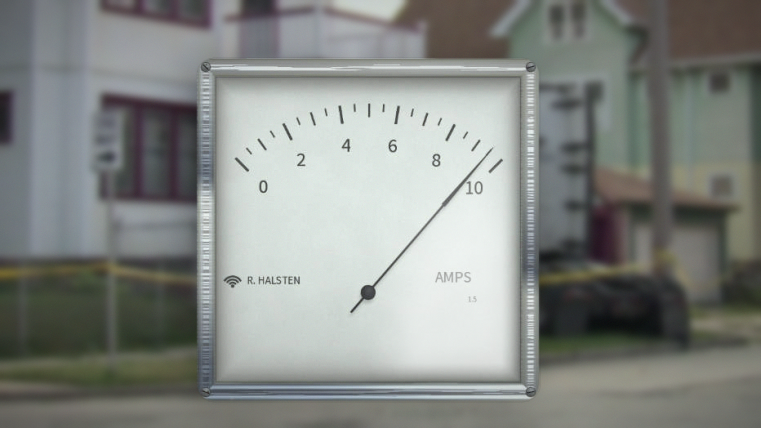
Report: 9.5 A
